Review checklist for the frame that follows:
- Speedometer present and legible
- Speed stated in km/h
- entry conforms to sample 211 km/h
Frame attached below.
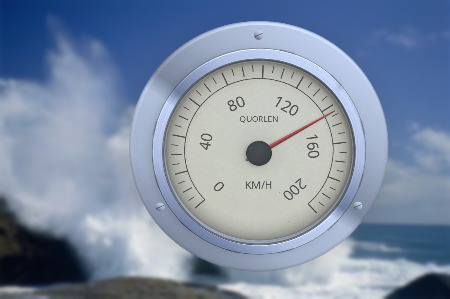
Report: 142.5 km/h
